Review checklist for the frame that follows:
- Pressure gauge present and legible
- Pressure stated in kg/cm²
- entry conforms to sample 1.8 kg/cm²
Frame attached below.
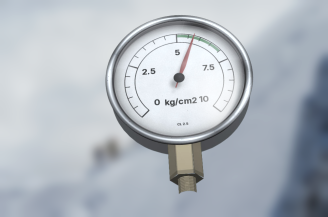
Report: 5.75 kg/cm²
